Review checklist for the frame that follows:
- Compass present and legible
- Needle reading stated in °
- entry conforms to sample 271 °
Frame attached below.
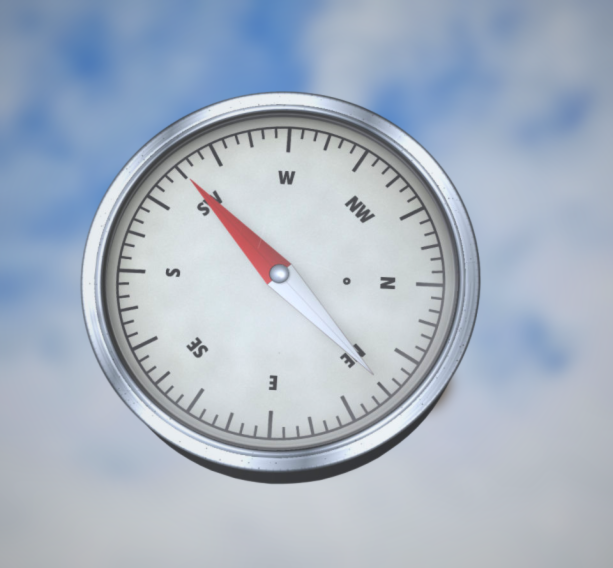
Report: 225 °
